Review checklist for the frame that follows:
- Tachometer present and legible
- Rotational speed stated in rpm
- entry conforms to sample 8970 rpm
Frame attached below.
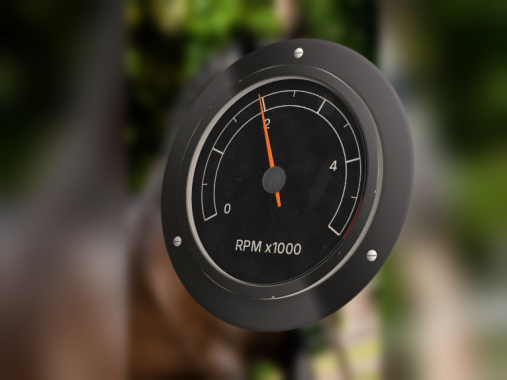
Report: 2000 rpm
